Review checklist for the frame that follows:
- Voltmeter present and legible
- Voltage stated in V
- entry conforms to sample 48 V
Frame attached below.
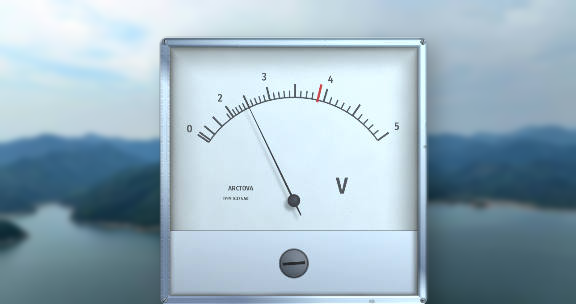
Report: 2.5 V
